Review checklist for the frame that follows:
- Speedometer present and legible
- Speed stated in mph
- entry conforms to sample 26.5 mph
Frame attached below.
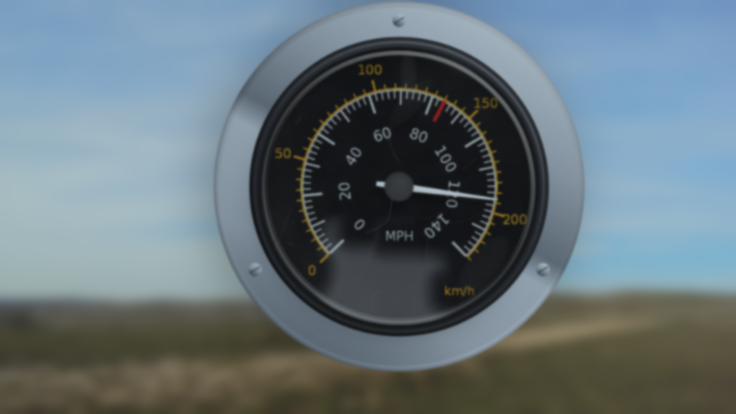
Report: 120 mph
